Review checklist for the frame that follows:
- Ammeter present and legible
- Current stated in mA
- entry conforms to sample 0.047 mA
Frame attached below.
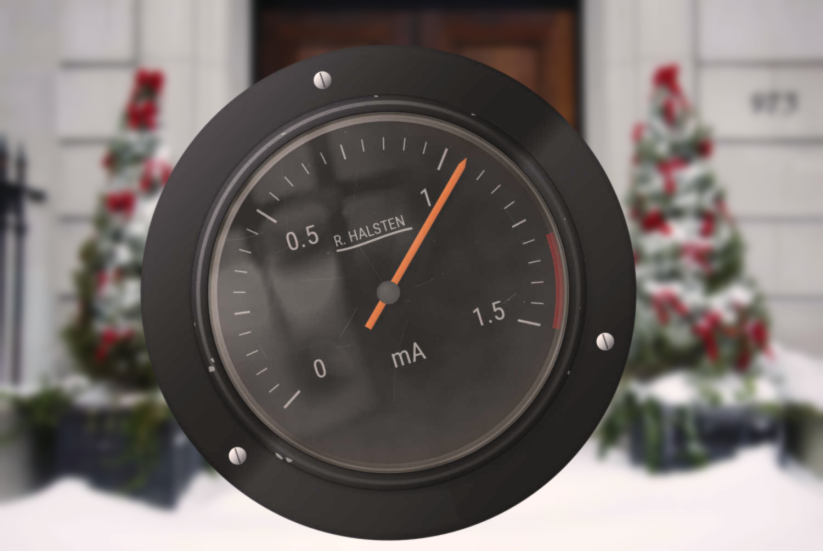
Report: 1.05 mA
